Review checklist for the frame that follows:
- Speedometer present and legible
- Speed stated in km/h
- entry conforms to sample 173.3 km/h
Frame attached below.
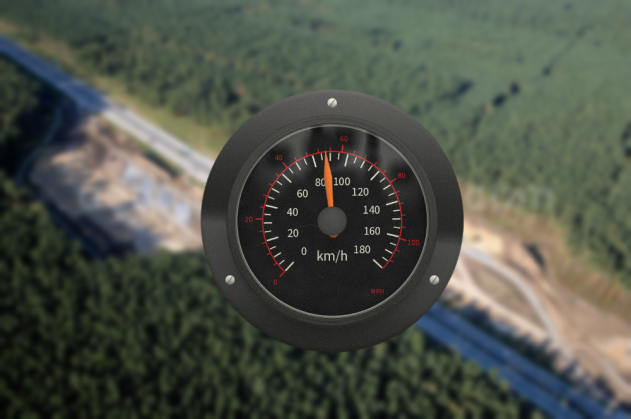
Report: 87.5 km/h
